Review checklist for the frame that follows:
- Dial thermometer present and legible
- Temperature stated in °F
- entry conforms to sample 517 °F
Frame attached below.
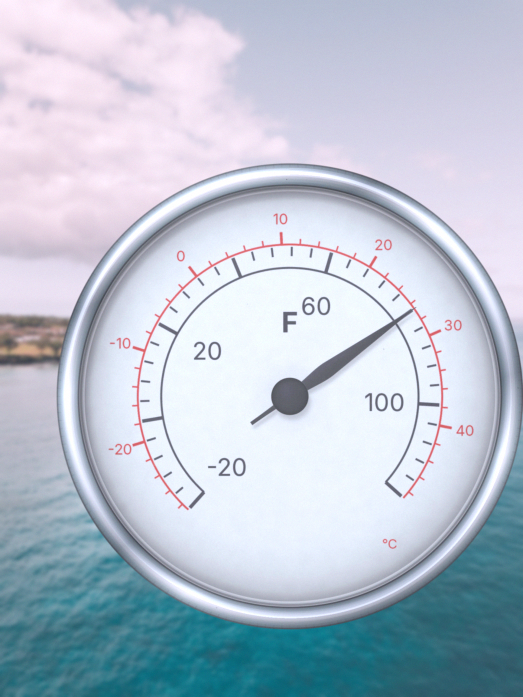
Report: 80 °F
